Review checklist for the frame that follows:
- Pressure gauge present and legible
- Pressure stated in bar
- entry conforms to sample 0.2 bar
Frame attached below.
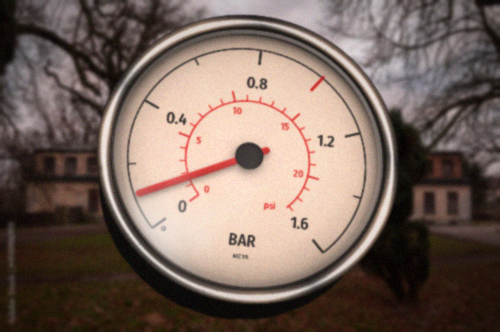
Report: 0.1 bar
